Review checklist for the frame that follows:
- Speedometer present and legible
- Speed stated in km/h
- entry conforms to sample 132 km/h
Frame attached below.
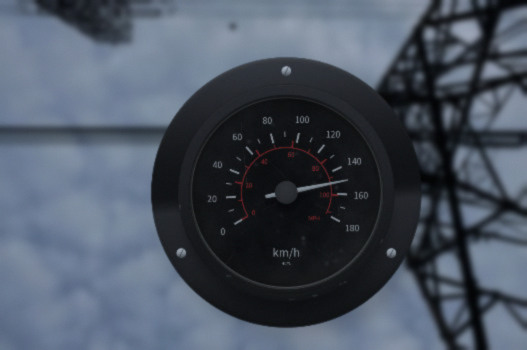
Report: 150 km/h
